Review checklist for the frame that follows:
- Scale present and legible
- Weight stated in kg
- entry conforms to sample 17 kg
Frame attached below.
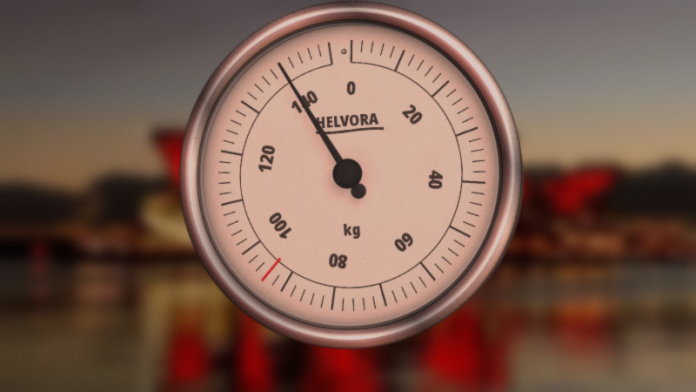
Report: 140 kg
